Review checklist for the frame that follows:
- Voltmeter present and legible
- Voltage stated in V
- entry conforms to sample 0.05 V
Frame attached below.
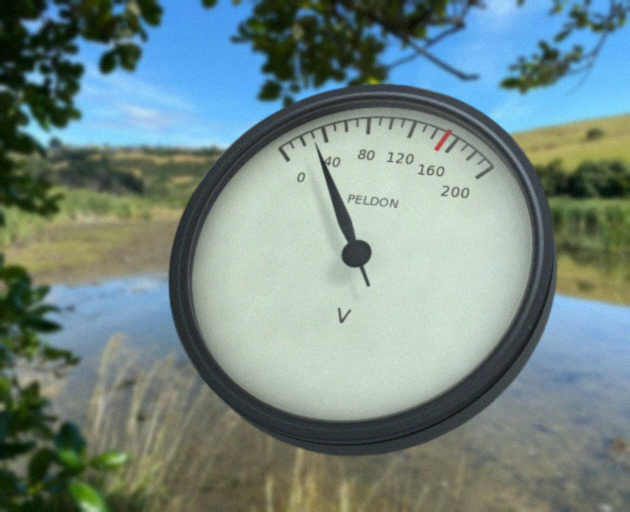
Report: 30 V
